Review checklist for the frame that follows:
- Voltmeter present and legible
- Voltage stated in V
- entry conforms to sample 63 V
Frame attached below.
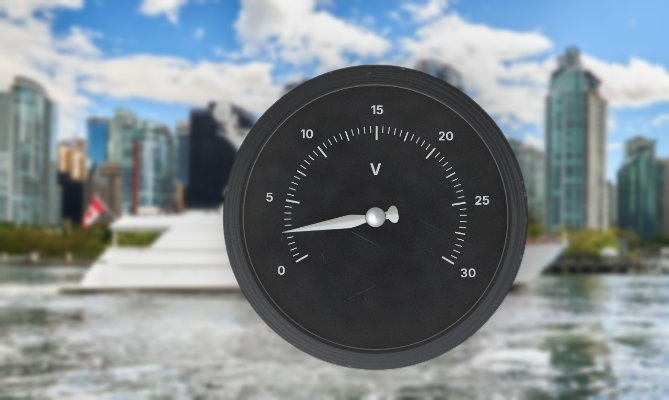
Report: 2.5 V
